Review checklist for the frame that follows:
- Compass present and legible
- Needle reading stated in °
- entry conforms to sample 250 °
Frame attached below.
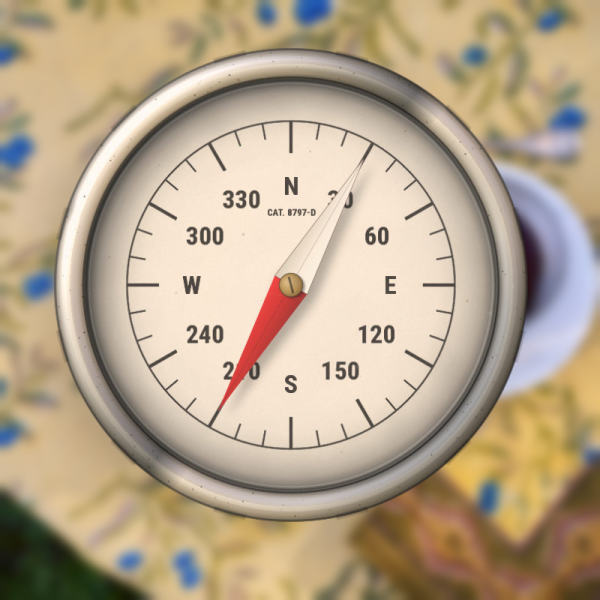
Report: 210 °
